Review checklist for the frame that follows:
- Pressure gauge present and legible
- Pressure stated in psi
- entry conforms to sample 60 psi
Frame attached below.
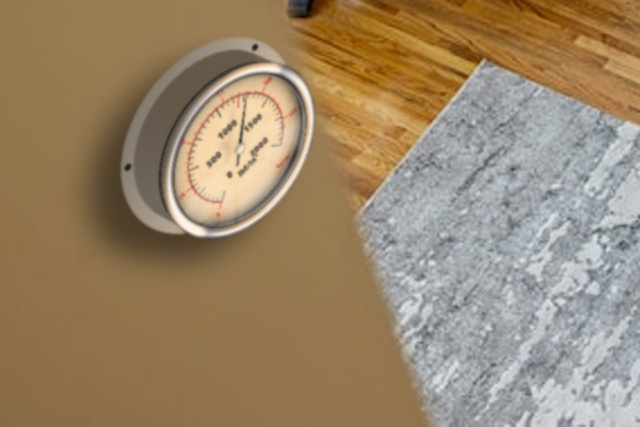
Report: 1250 psi
